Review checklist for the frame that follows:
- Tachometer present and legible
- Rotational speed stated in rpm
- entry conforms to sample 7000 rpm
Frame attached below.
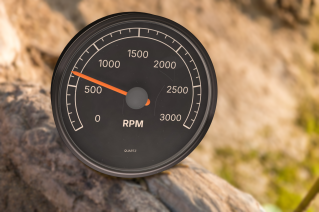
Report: 650 rpm
